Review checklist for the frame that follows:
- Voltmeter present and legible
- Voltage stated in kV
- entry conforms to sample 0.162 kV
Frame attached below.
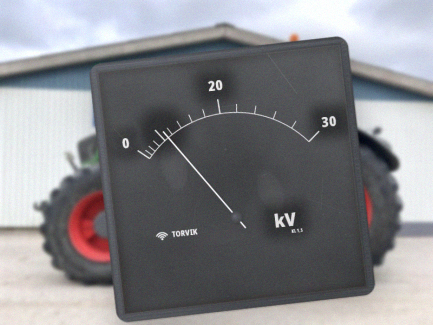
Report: 11 kV
